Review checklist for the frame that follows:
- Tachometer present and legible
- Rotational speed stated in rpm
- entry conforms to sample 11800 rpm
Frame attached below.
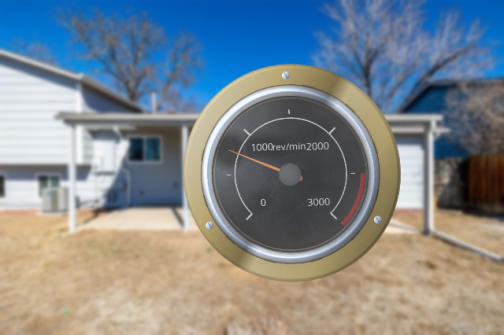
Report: 750 rpm
